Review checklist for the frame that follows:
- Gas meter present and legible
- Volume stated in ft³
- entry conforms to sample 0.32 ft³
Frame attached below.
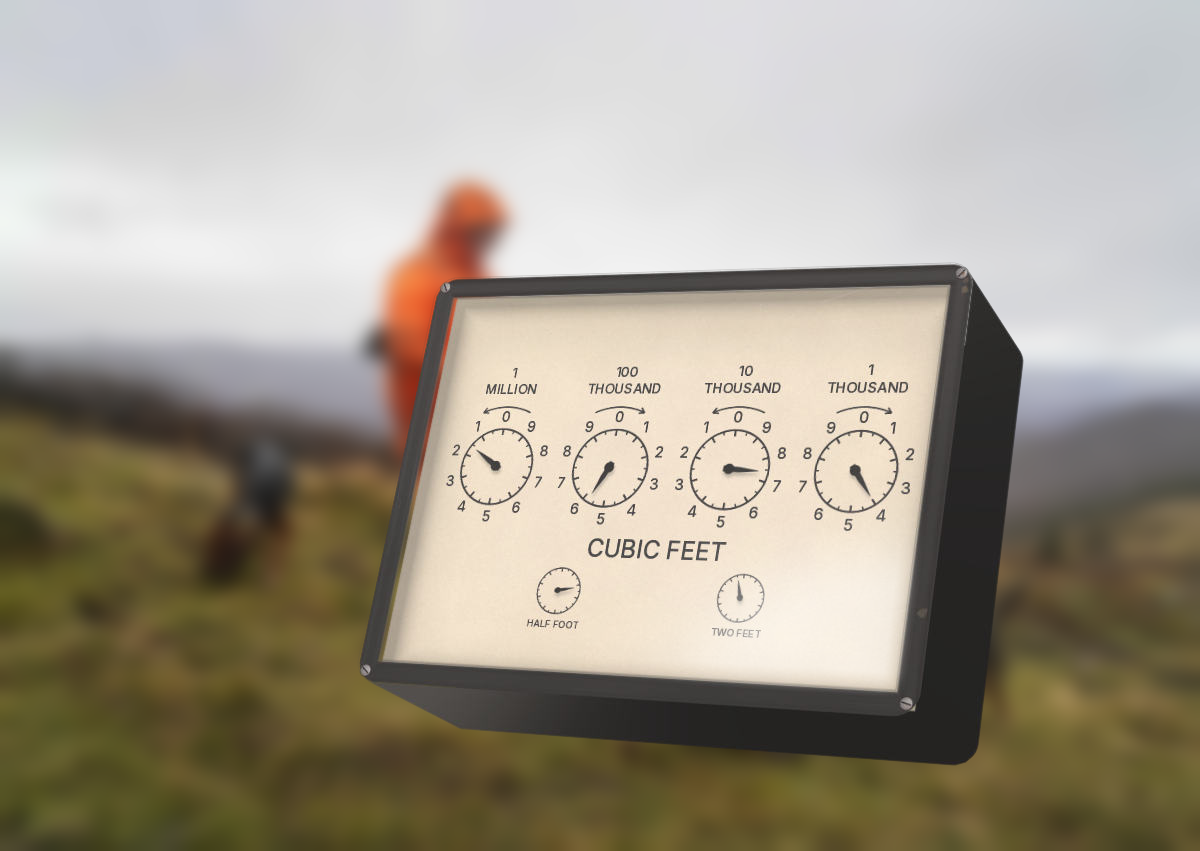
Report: 157400 ft³
